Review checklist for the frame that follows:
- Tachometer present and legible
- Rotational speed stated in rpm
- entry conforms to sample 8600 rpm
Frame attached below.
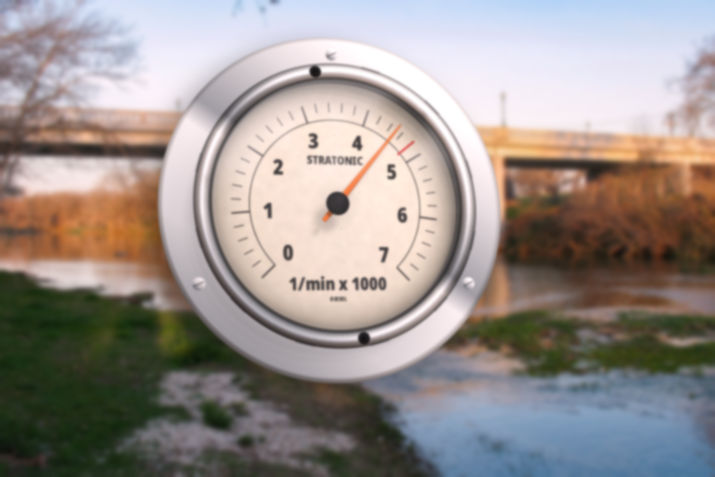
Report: 4500 rpm
